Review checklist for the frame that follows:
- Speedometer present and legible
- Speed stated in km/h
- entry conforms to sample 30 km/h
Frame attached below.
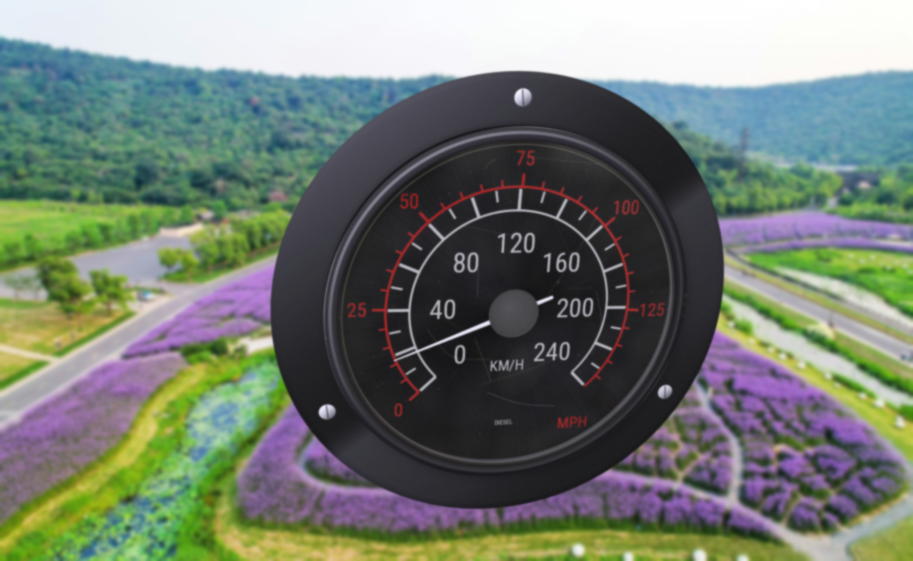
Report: 20 km/h
